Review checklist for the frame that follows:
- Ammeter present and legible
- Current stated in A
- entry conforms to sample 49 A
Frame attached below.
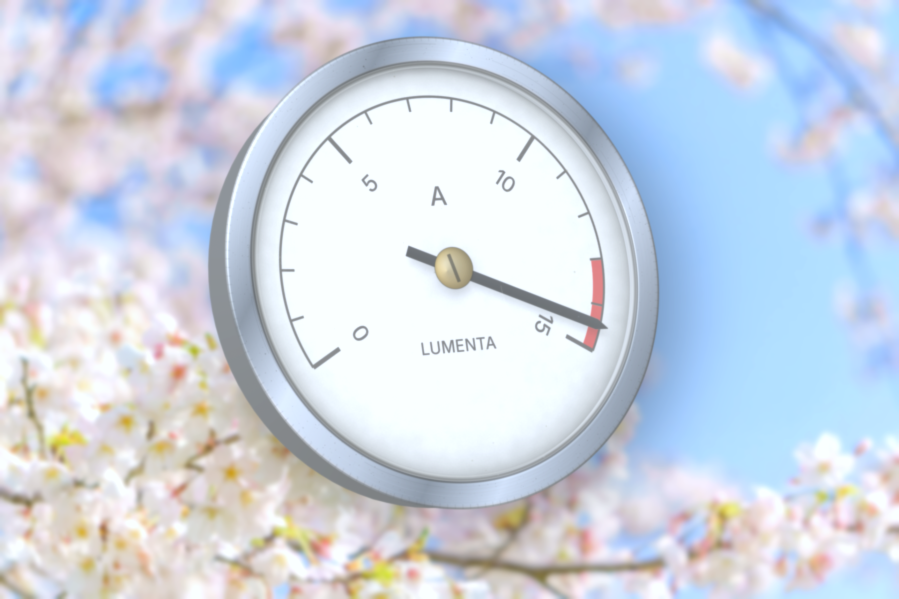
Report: 14.5 A
